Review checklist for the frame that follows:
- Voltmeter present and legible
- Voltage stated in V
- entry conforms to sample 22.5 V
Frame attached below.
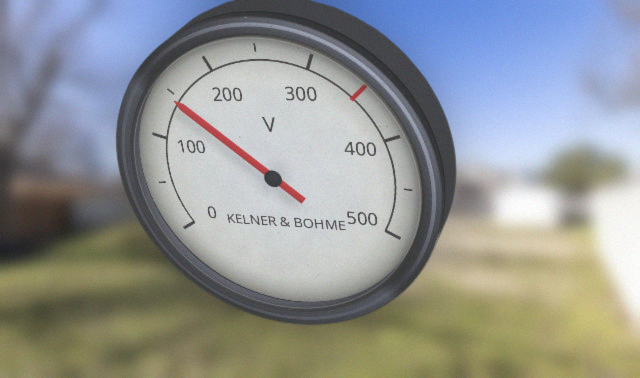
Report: 150 V
